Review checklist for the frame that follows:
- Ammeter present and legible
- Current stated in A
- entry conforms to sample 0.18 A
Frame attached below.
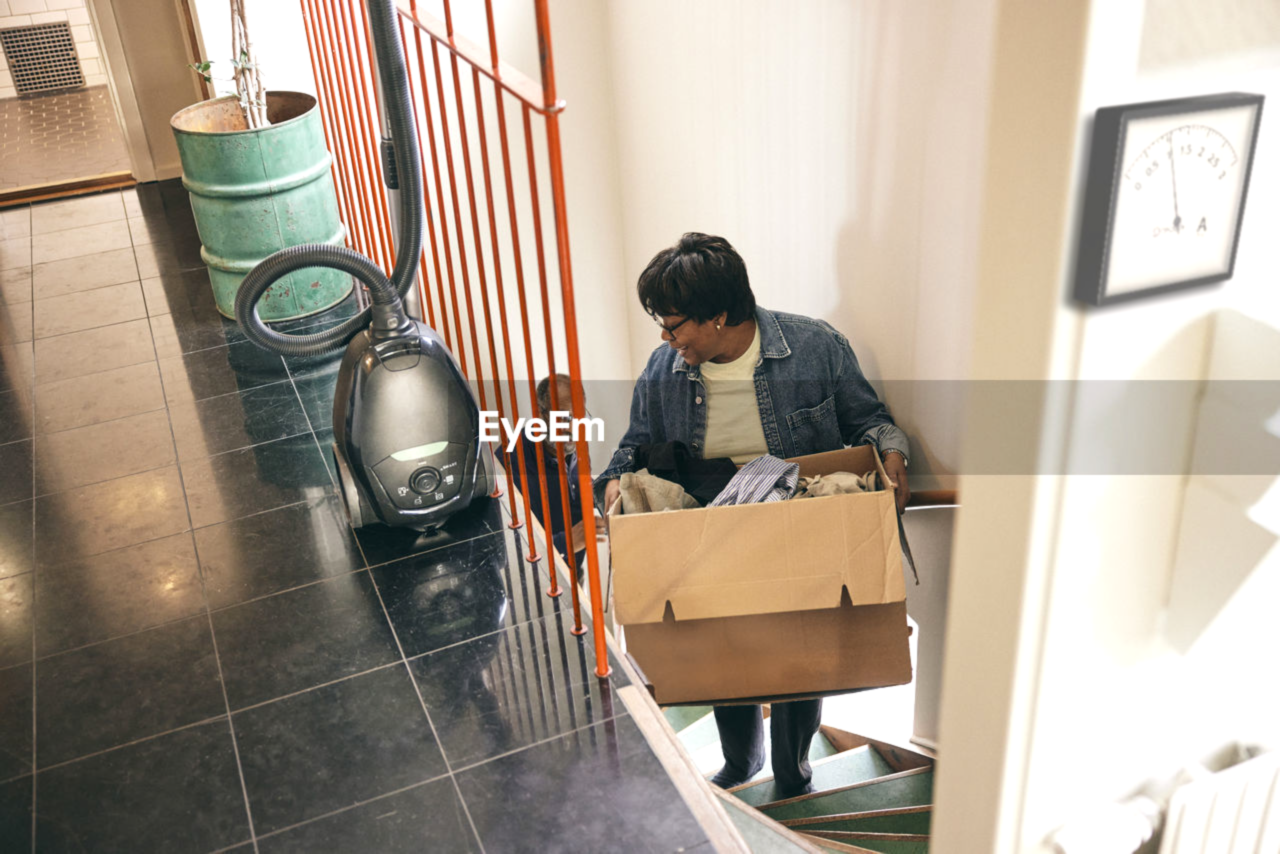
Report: 1 A
